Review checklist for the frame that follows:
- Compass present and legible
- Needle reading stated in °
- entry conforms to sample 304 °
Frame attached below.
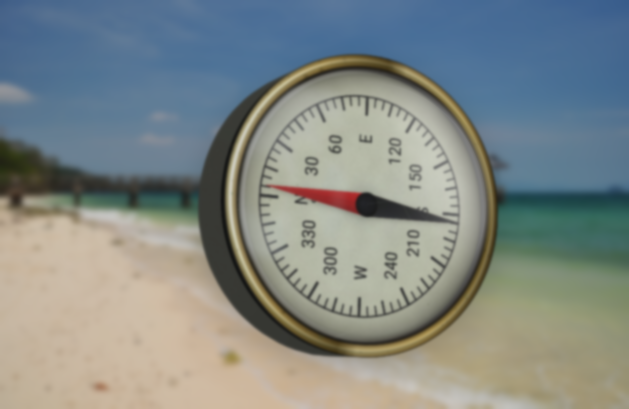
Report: 5 °
